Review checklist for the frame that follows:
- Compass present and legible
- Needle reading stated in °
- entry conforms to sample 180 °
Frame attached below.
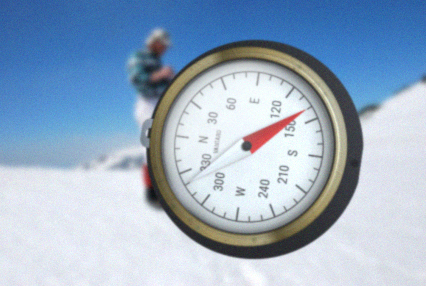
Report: 140 °
